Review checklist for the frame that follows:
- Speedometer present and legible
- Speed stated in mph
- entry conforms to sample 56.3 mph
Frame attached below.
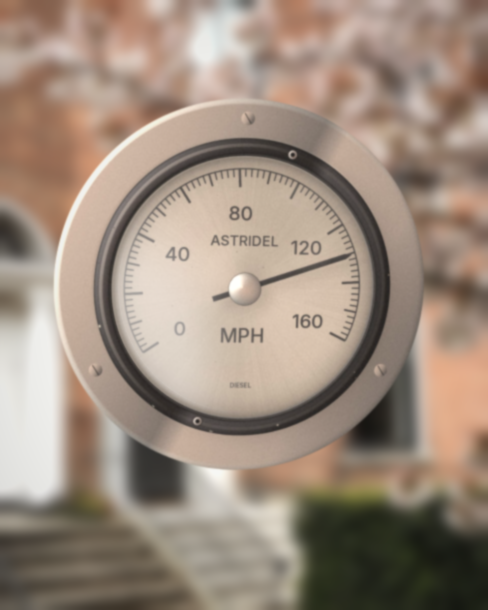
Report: 130 mph
